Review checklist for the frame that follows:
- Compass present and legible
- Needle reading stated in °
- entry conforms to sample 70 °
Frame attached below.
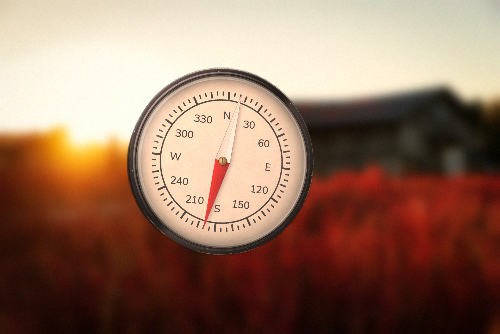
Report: 190 °
